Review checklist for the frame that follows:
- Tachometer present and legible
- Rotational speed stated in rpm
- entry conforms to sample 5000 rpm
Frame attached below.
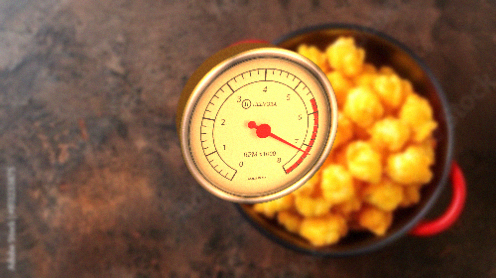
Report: 7200 rpm
